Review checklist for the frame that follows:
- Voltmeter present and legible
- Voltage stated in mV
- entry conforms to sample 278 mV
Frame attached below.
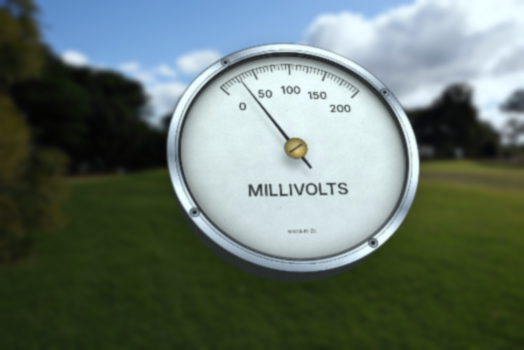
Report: 25 mV
